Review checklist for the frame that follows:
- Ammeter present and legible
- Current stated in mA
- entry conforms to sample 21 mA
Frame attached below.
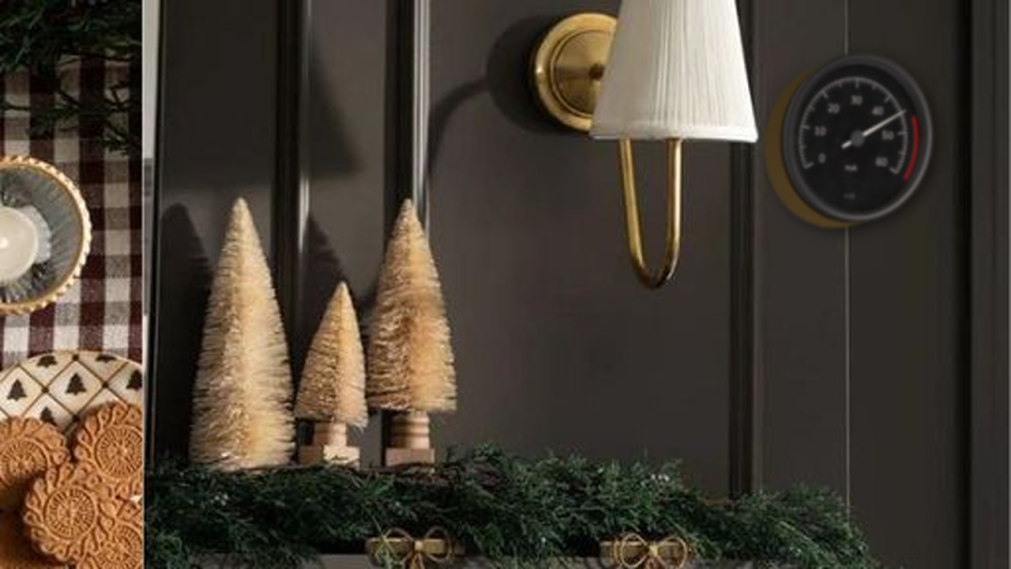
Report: 45 mA
